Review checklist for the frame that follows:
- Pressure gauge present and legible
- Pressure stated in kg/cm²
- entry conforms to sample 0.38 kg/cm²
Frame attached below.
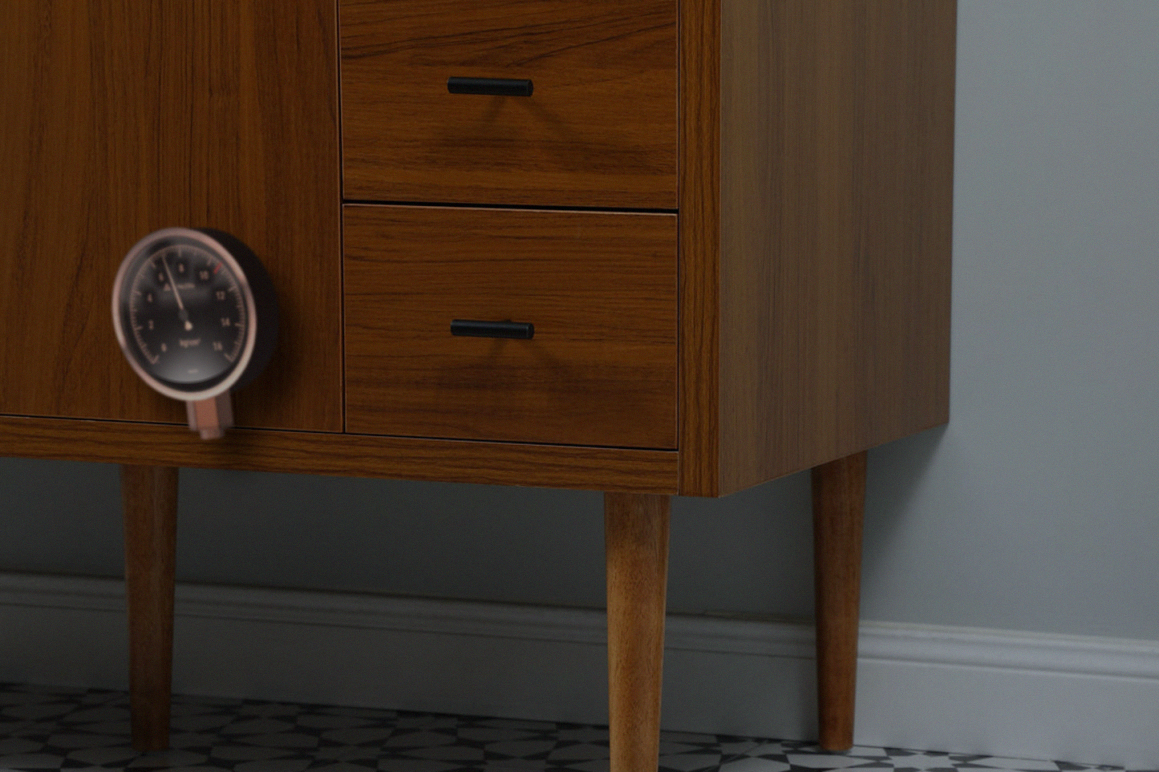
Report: 7 kg/cm²
